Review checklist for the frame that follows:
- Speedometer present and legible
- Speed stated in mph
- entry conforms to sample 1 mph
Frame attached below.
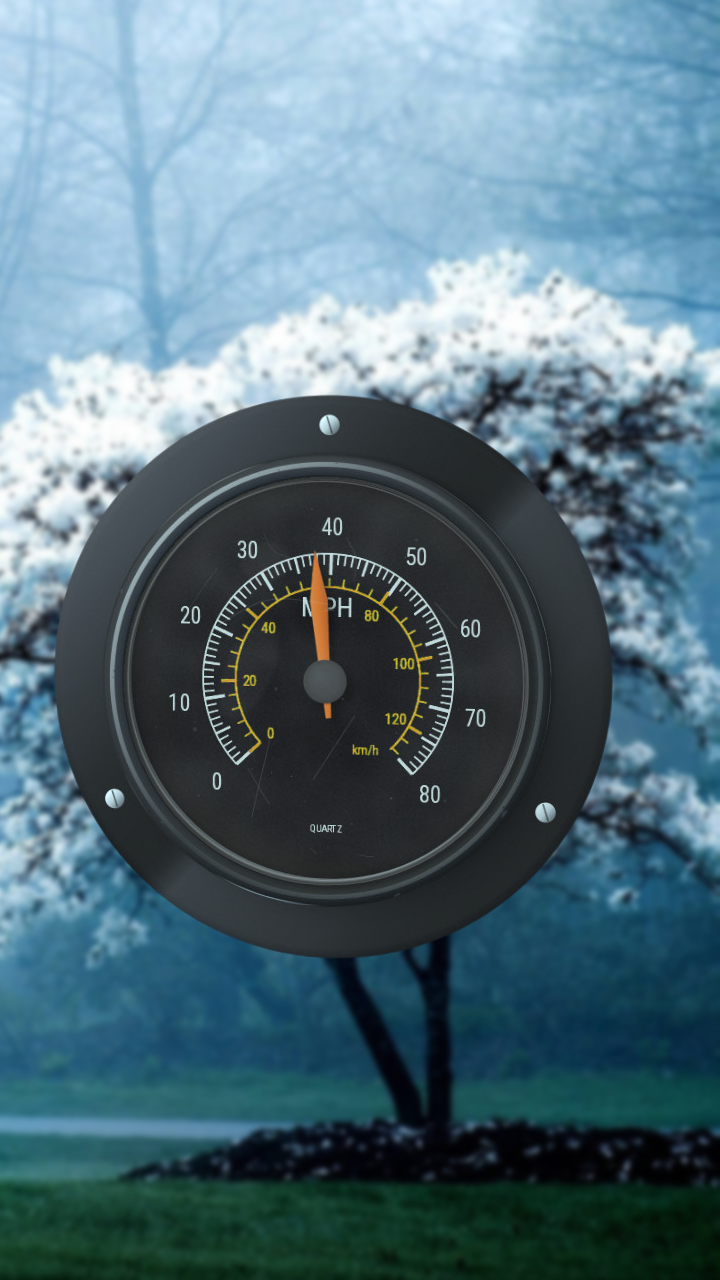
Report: 38 mph
